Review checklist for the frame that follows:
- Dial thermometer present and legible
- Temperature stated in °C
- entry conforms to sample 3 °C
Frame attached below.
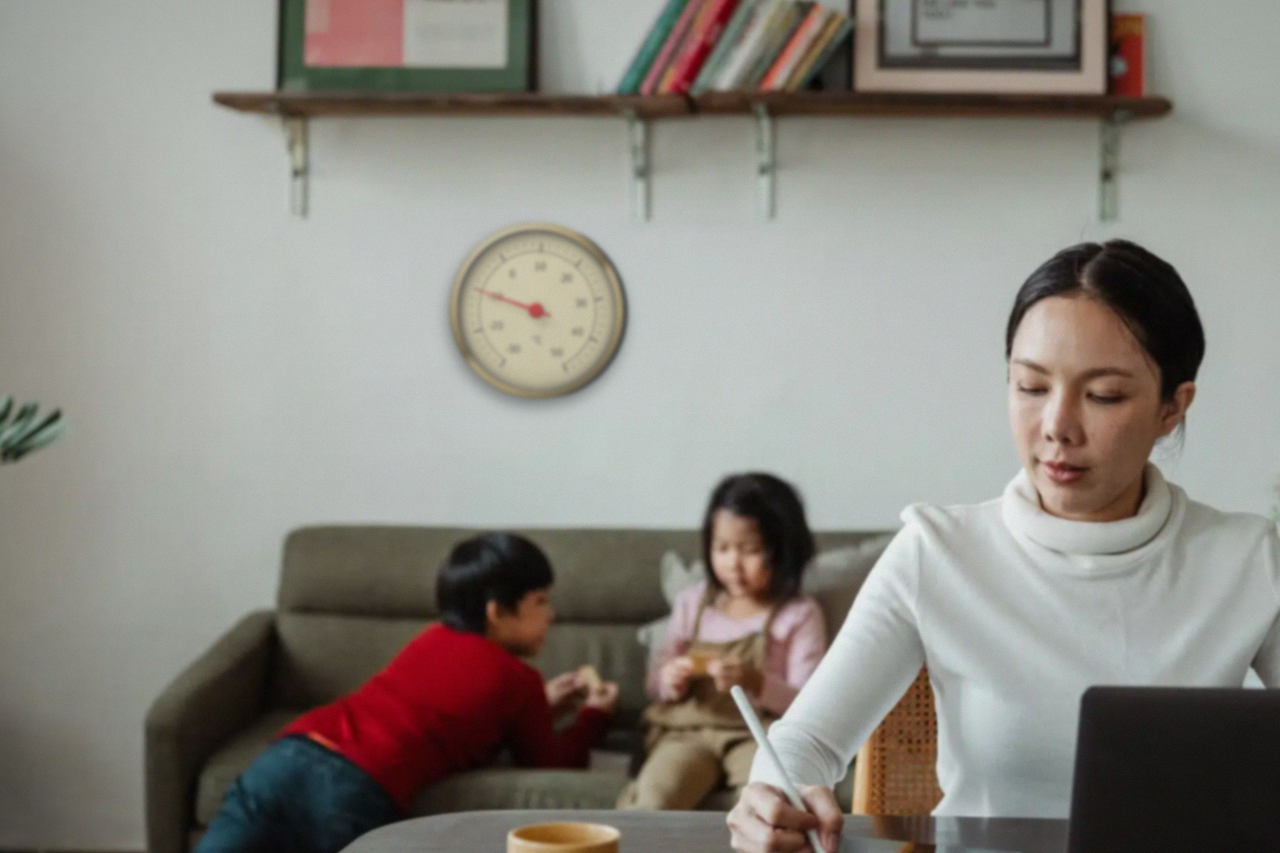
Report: -10 °C
